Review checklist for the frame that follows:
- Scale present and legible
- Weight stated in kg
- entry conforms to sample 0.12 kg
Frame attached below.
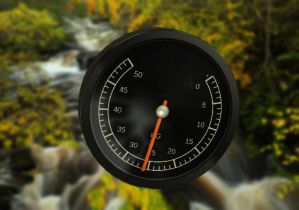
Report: 26 kg
